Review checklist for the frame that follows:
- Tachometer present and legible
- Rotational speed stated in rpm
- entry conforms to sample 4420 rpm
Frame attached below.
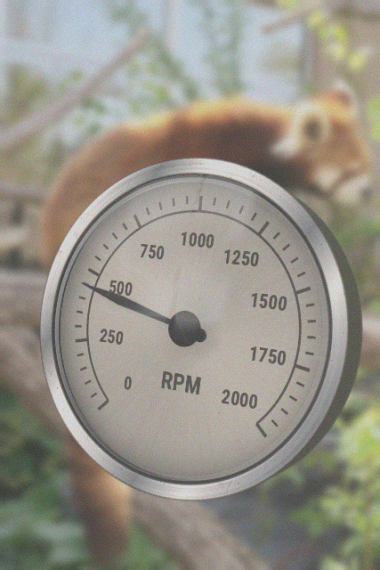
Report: 450 rpm
